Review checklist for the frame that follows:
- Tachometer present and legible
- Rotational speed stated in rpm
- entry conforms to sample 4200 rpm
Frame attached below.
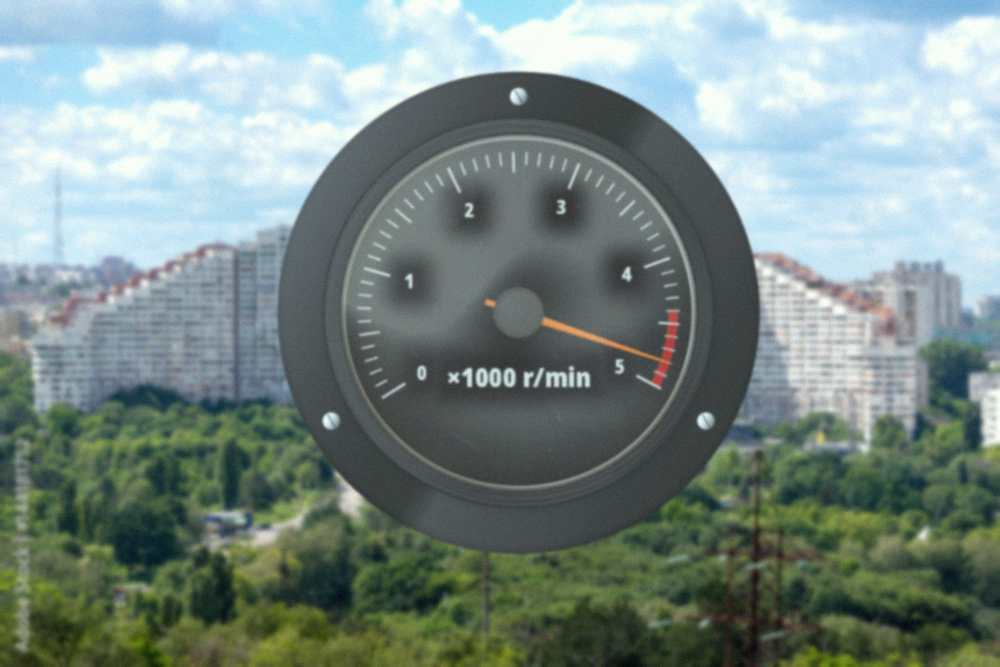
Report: 4800 rpm
